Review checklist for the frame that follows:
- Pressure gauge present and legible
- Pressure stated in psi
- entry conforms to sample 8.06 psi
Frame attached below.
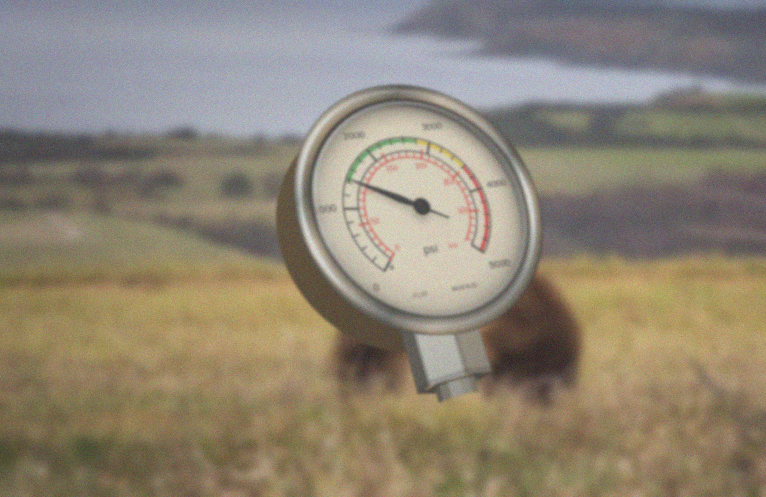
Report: 1400 psi
